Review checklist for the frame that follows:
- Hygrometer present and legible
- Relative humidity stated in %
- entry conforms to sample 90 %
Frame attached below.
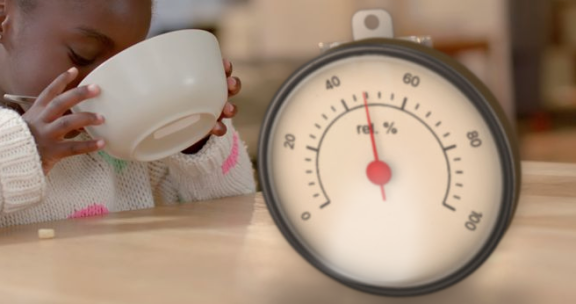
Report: 48 %
